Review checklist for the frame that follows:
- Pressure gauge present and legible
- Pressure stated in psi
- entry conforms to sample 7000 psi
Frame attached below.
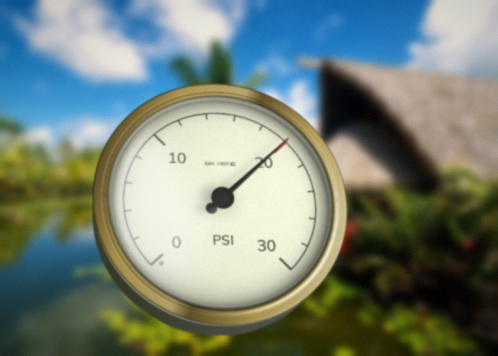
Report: 20 psi
